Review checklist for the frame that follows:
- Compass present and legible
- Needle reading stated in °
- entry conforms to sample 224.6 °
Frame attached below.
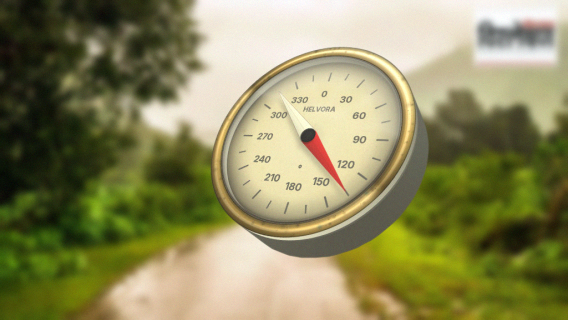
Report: 135 °
